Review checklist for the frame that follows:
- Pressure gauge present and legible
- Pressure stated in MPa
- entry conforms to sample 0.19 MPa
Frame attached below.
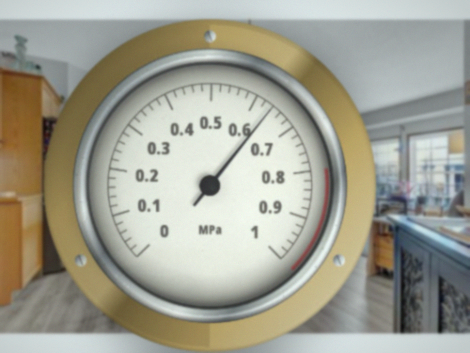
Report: 0.64 MPa
